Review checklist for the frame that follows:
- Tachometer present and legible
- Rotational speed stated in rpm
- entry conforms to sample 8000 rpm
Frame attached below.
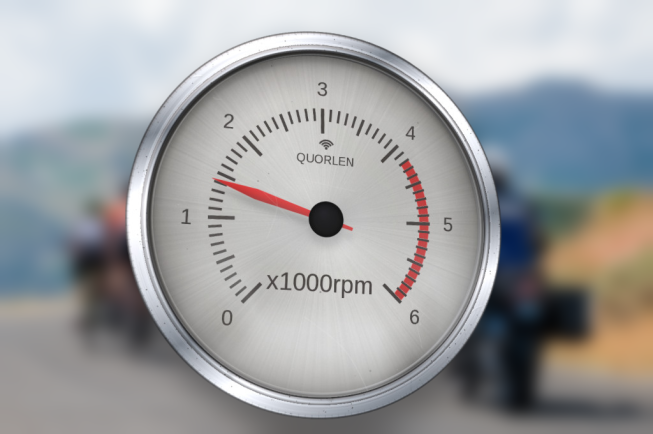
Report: 1400 rpm
